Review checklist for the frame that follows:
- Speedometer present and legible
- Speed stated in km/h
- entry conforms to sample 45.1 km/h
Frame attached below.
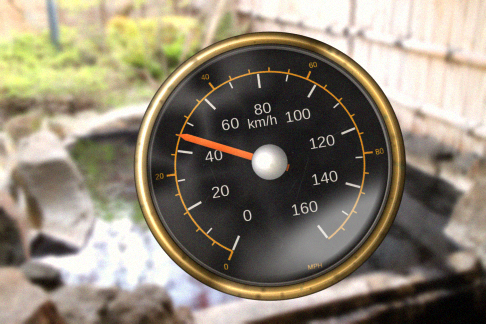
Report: 45 km/h
